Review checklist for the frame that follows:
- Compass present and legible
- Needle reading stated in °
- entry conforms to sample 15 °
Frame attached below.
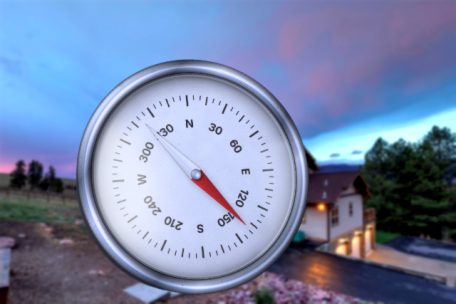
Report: 140 °
